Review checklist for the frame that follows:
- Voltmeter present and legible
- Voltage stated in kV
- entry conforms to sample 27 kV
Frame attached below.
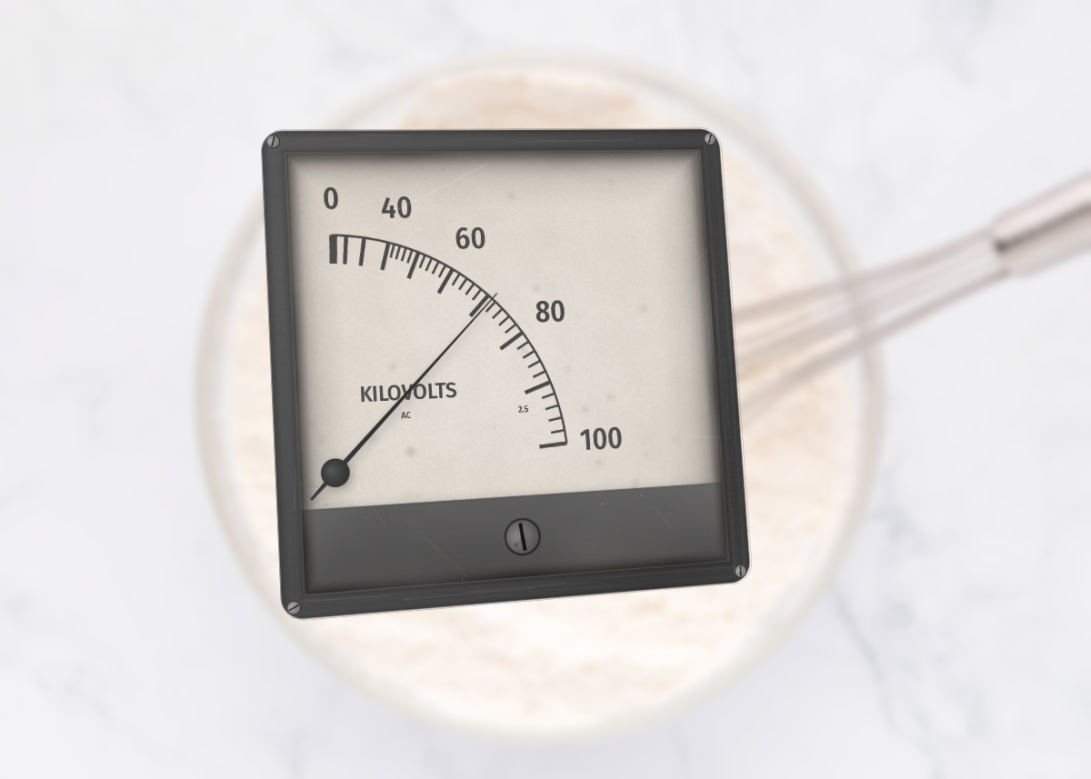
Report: 71 kV
